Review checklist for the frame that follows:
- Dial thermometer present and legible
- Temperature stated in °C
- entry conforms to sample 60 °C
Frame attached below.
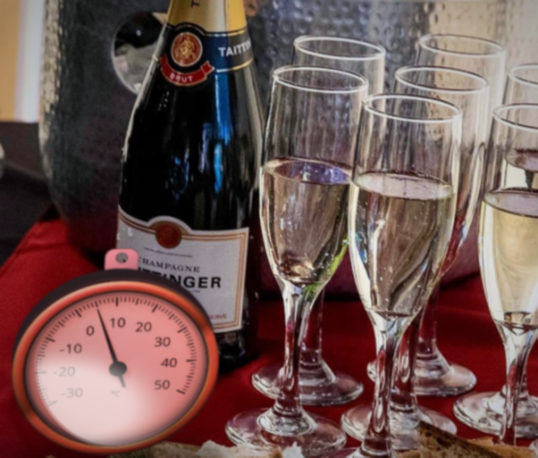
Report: 5 °C
